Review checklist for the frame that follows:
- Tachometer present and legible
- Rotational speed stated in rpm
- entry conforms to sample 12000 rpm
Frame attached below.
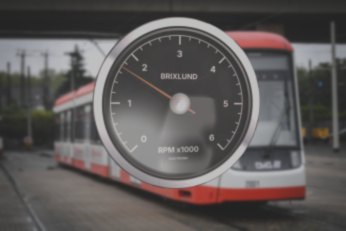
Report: 1700 rpm
